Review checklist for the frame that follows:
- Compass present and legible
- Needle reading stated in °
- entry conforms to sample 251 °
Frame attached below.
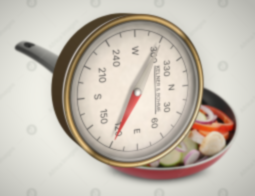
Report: 120 °
